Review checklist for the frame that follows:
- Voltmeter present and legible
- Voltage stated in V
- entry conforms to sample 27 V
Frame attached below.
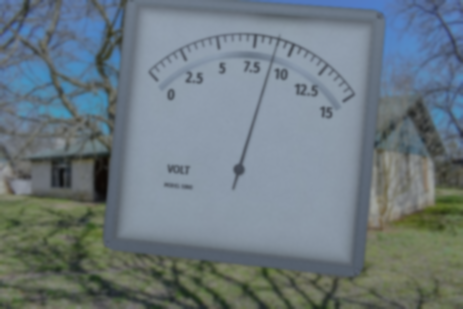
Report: 9 V
